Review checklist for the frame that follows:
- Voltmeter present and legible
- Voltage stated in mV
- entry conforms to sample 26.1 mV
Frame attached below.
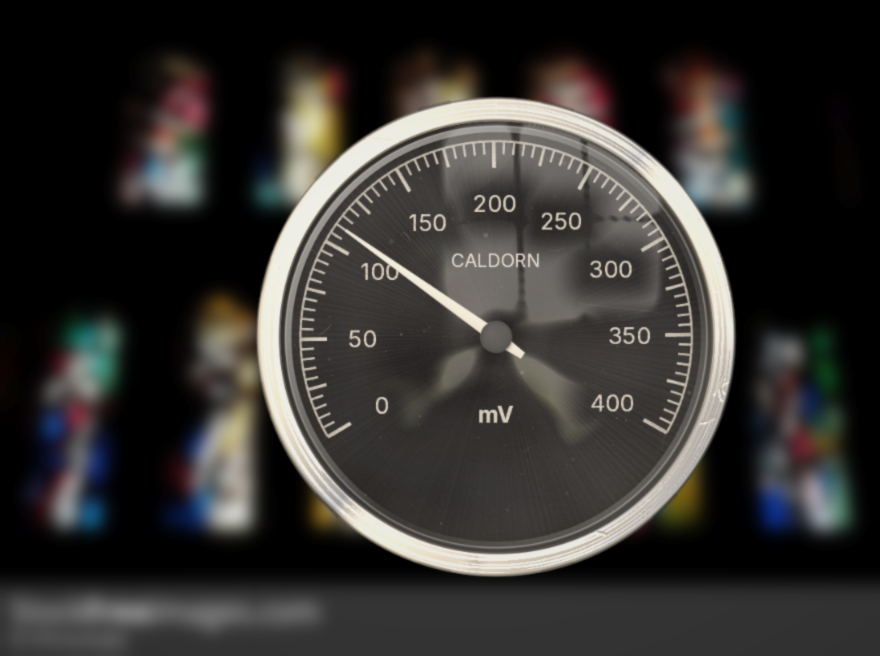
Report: 110 mV
